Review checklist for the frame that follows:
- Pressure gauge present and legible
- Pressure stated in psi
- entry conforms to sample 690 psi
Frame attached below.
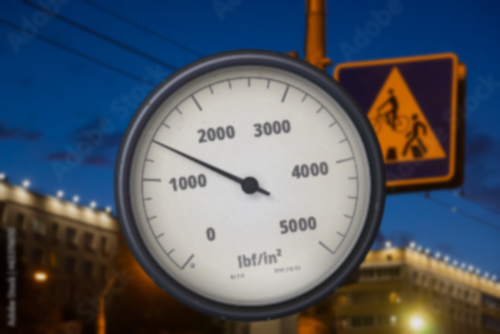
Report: 1400 psi
